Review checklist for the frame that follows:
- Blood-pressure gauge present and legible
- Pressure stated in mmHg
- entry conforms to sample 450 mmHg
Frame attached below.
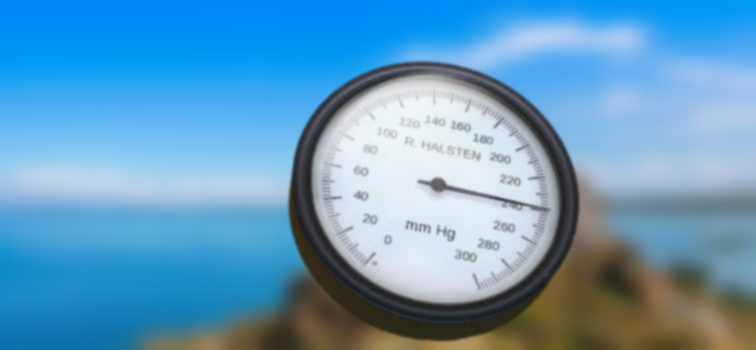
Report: 240 mmHg
